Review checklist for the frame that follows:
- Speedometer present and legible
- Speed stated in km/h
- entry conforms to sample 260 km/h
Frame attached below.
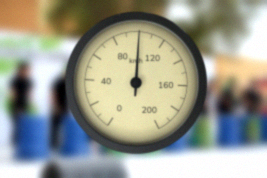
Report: 100 km/h
